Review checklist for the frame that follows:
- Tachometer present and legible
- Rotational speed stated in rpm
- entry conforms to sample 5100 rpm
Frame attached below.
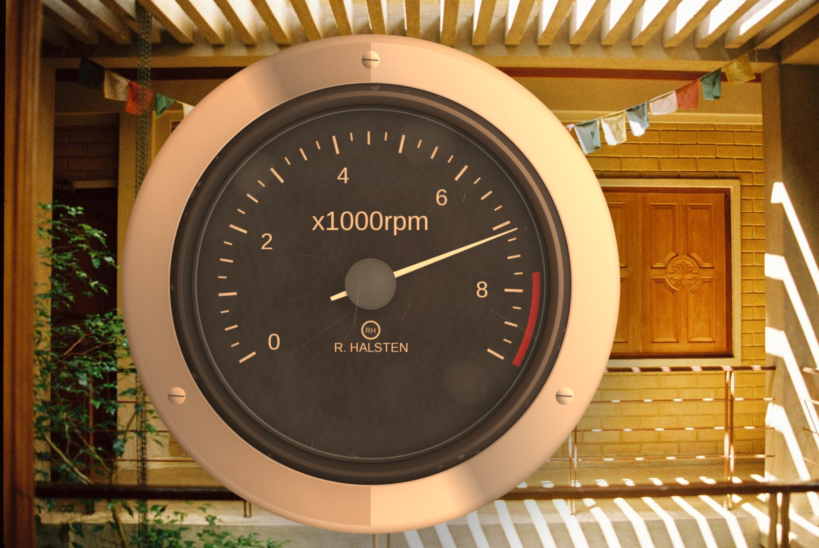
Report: 7125 rpm
